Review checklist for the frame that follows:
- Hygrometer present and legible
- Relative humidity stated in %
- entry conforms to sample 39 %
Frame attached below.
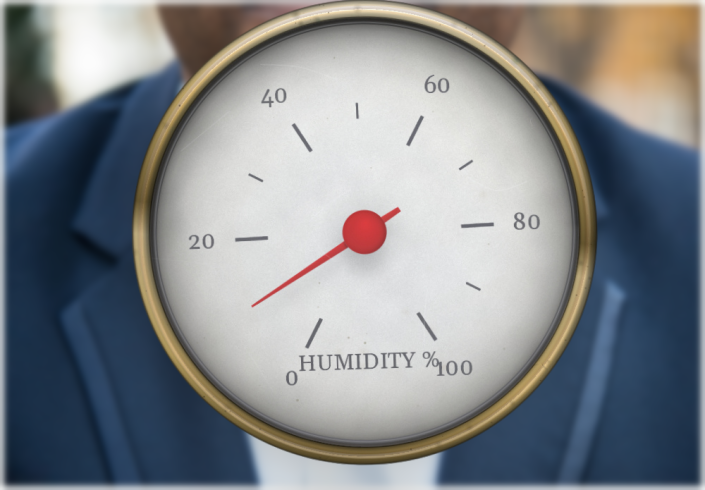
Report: 10 %
